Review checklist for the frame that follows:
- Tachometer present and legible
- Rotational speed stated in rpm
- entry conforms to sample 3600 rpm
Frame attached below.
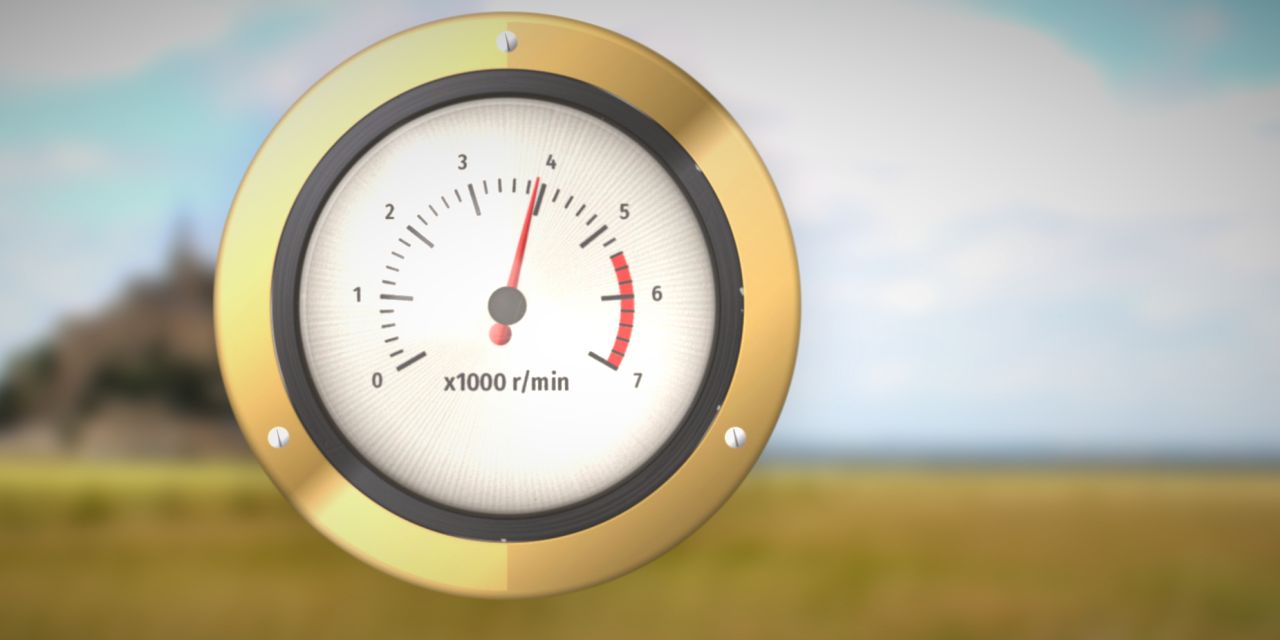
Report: 3900 rpm
